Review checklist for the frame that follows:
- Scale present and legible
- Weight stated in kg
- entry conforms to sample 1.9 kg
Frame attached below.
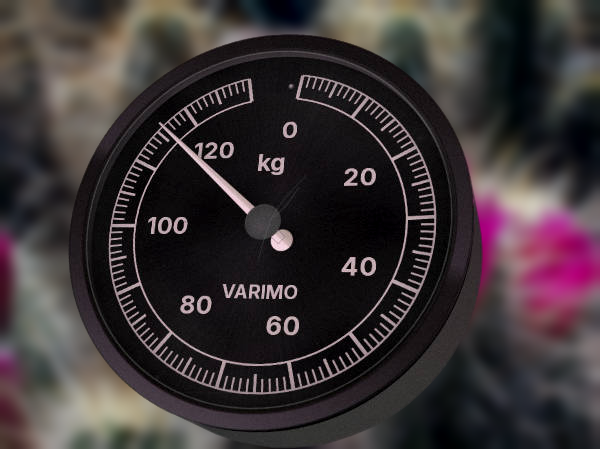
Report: 116 kg
